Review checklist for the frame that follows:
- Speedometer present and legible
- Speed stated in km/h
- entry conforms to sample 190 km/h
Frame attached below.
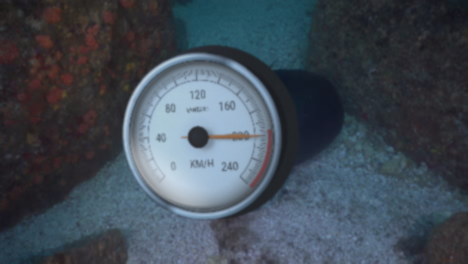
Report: 200 km/h
